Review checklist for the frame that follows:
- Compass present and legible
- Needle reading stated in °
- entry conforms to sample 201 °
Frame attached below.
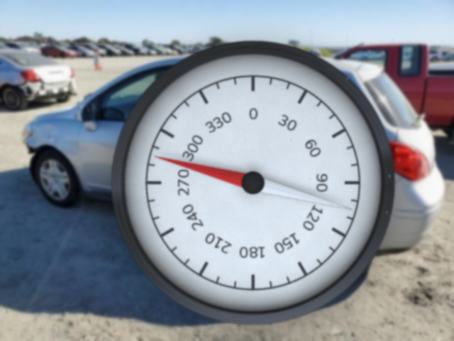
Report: 285 °
